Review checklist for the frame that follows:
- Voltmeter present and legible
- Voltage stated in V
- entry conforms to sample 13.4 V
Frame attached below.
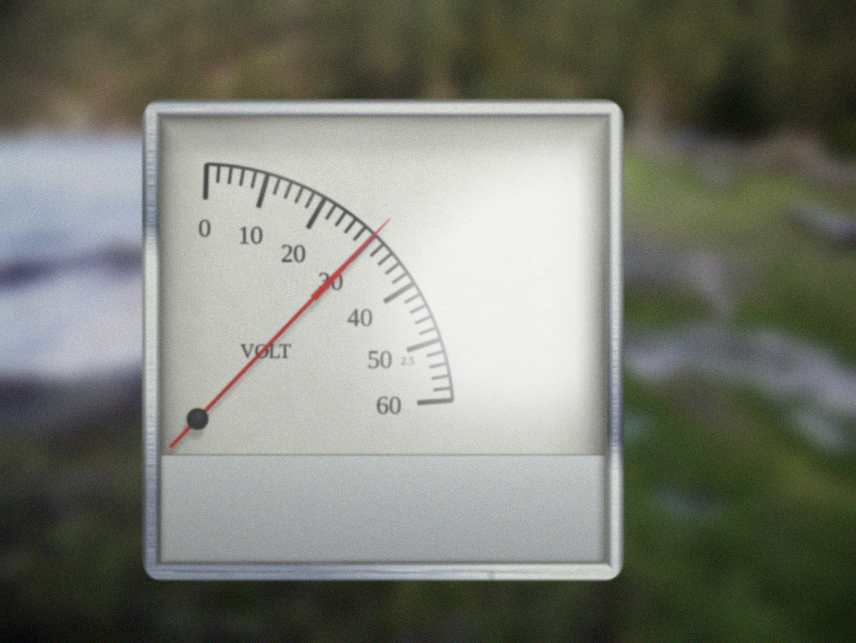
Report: 30 V
